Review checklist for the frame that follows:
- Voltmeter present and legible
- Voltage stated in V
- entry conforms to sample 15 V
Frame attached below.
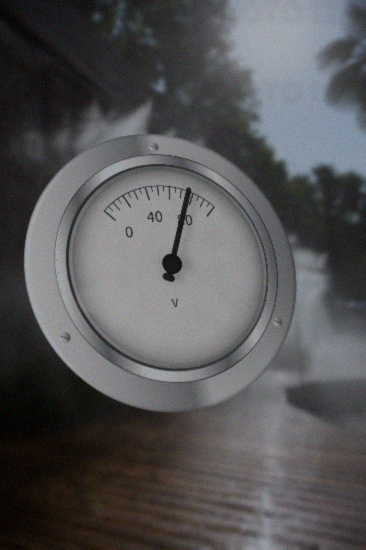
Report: 75 V
